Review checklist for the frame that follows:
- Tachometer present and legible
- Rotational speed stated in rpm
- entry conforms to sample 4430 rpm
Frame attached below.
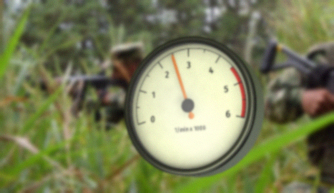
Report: 2500 rpm
